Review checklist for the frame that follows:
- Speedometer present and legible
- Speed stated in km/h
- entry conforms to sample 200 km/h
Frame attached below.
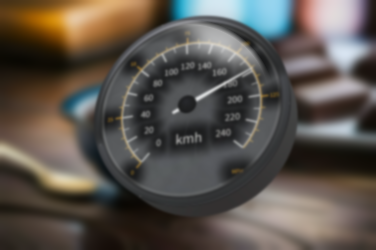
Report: 180 km/h
